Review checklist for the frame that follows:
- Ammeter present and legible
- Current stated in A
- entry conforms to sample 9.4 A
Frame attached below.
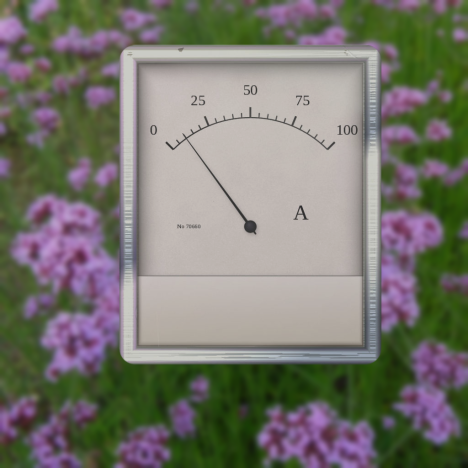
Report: 10 A
